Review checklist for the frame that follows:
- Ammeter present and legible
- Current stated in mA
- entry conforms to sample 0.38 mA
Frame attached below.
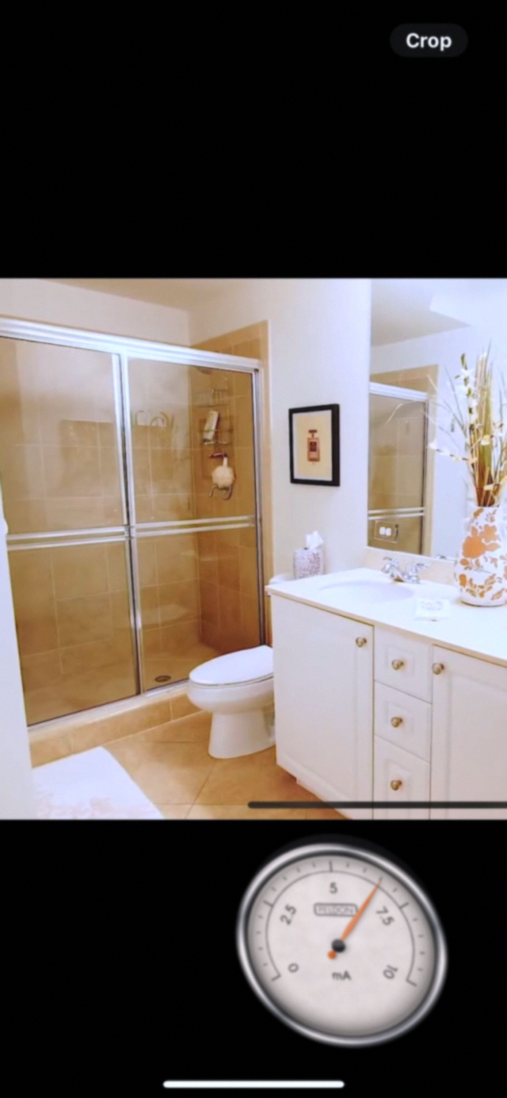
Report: 6.5 mA
